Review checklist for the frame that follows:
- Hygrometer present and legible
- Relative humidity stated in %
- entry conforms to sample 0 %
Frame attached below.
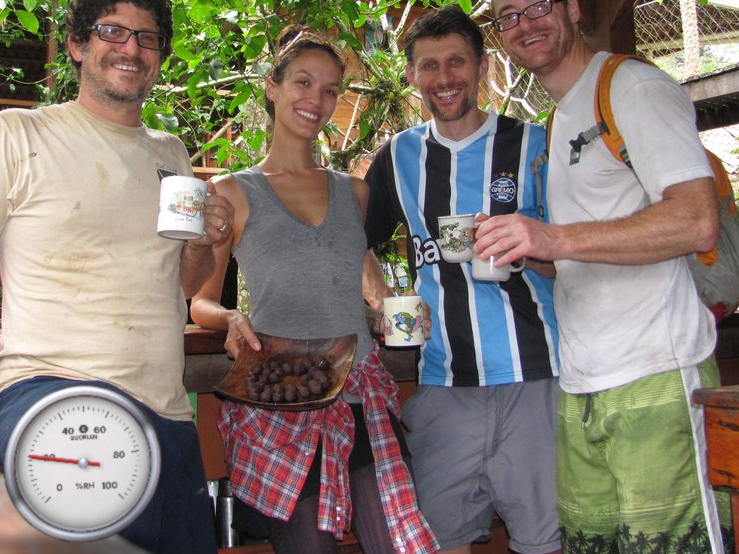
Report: 20 %
